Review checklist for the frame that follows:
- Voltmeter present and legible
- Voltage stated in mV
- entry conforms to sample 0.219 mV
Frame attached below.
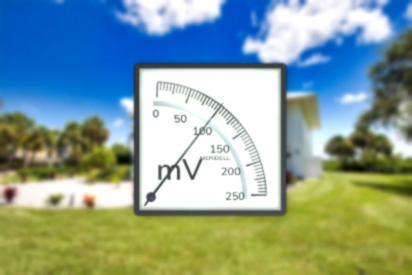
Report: 100 mV
